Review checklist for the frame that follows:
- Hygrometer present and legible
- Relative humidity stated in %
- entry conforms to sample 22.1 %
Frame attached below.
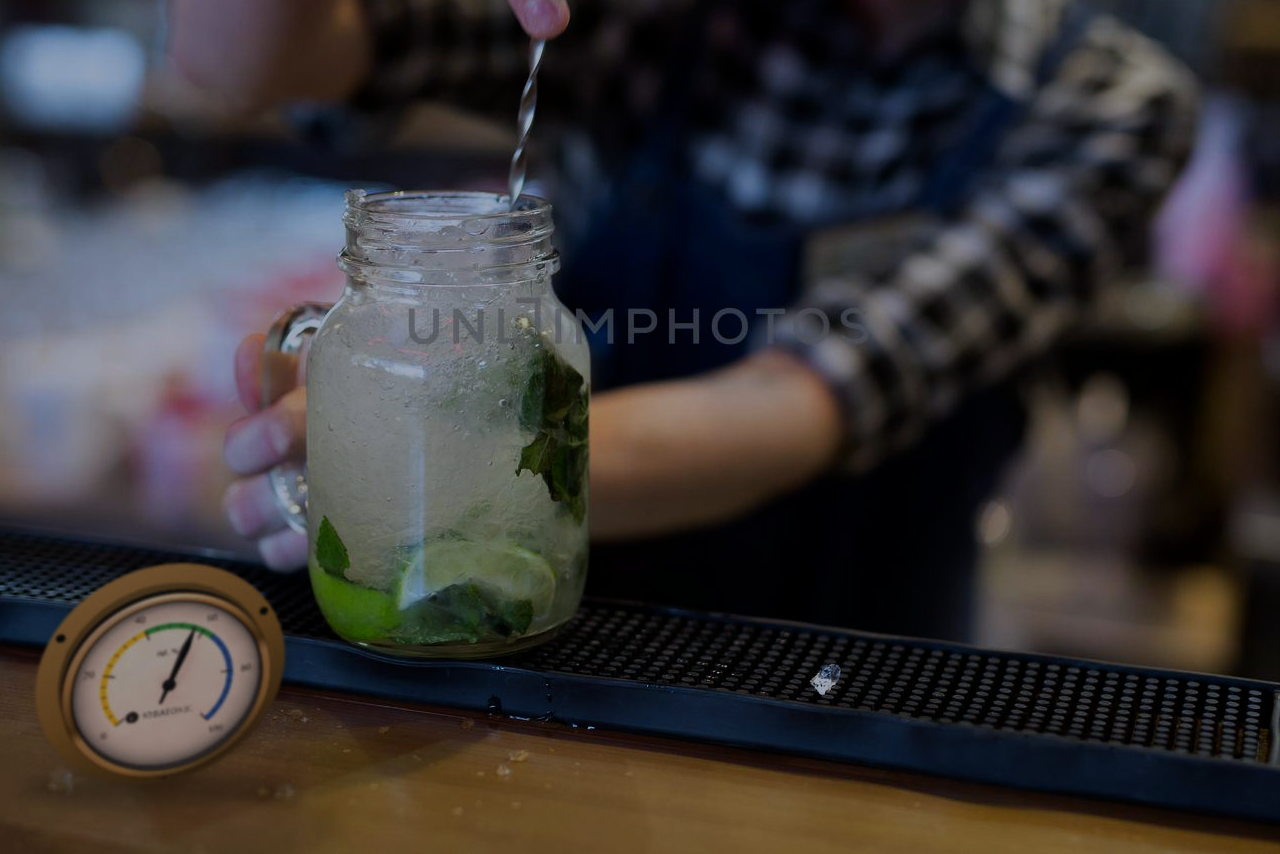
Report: 56 %
